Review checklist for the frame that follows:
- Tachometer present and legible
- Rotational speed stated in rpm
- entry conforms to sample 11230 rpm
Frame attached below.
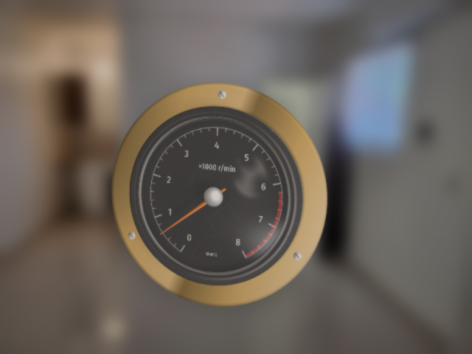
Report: 600 rpm
